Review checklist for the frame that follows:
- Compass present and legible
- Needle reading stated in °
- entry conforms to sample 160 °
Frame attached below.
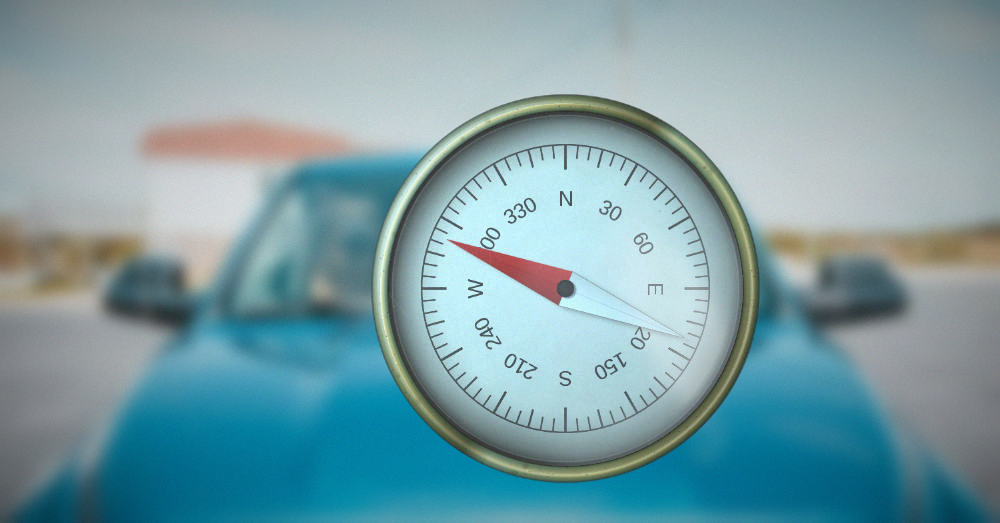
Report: 292.5 °
